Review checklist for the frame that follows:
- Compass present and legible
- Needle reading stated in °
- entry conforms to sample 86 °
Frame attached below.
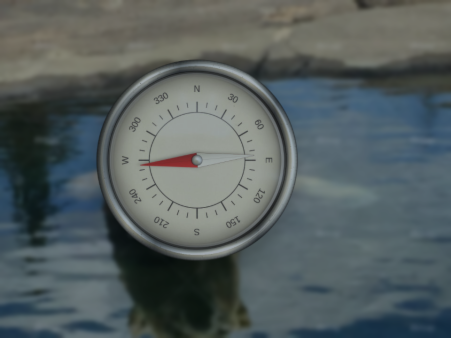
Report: 265 °
